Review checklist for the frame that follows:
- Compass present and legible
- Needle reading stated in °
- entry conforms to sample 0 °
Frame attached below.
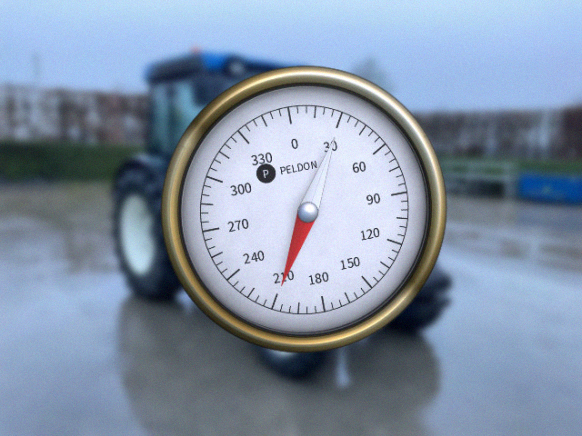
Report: 210 °
